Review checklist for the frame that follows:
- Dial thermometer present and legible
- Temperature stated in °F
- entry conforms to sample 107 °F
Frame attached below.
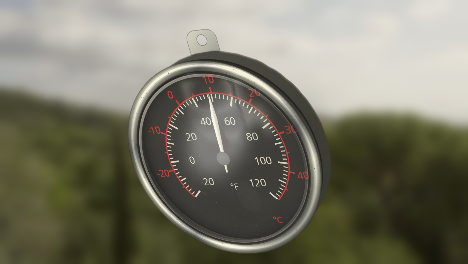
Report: 50 °F
